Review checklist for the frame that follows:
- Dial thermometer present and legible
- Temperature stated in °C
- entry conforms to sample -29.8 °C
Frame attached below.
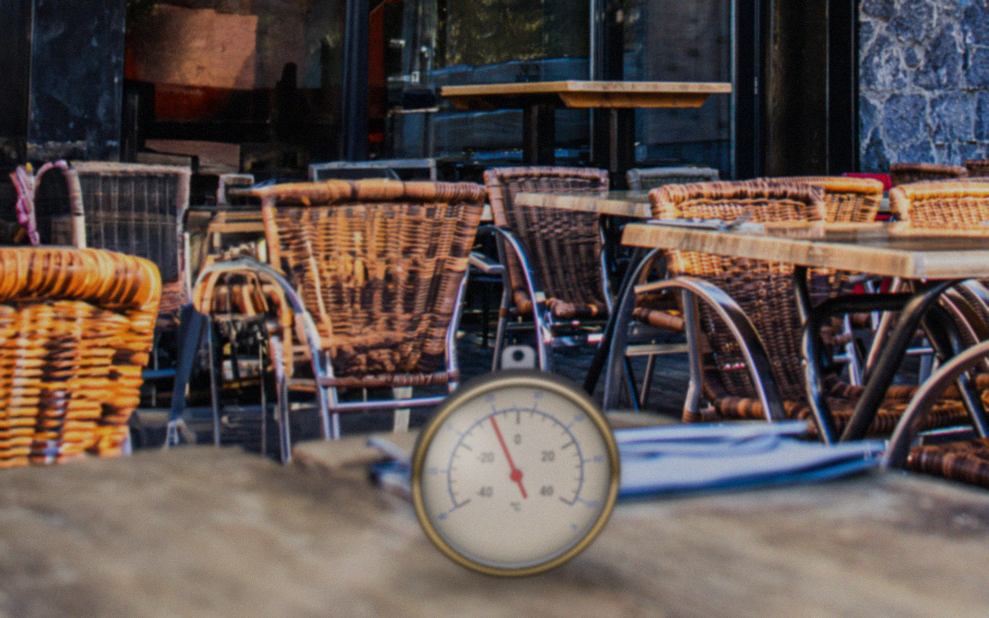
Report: -8 °C
